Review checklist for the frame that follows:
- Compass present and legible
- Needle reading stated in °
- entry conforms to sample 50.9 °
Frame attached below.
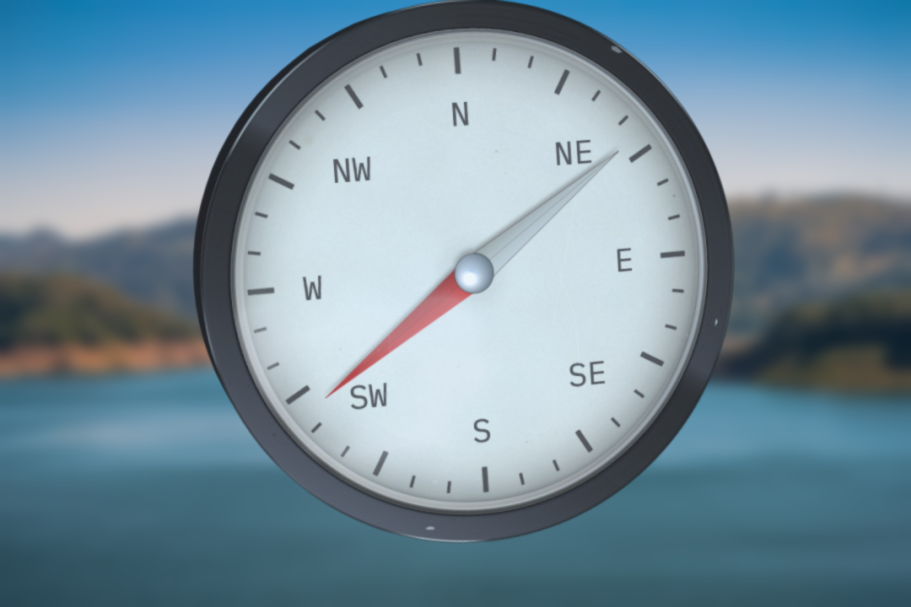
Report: 235 °
